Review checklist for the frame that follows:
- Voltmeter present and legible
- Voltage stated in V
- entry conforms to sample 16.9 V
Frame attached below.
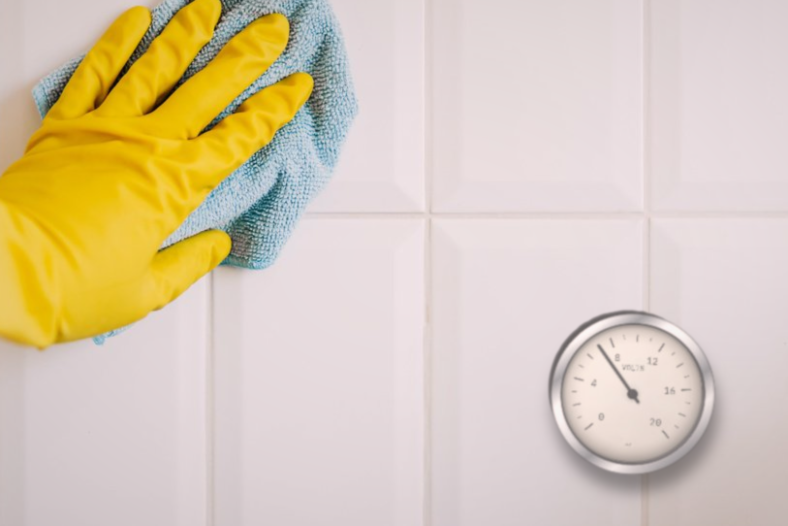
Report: 7 V
